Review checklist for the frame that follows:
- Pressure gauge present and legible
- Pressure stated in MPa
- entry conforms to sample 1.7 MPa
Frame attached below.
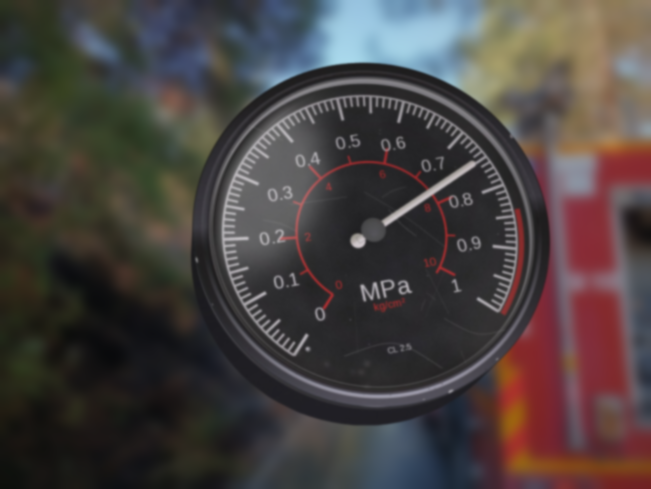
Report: 0.75 MPa
